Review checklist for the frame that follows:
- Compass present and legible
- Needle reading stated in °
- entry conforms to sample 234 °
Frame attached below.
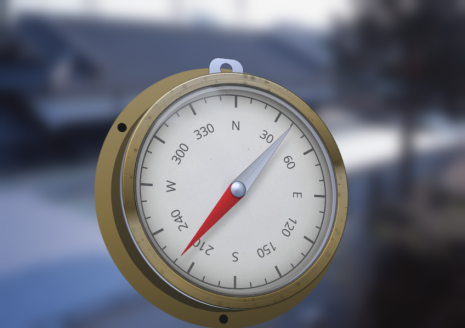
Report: 220 °
